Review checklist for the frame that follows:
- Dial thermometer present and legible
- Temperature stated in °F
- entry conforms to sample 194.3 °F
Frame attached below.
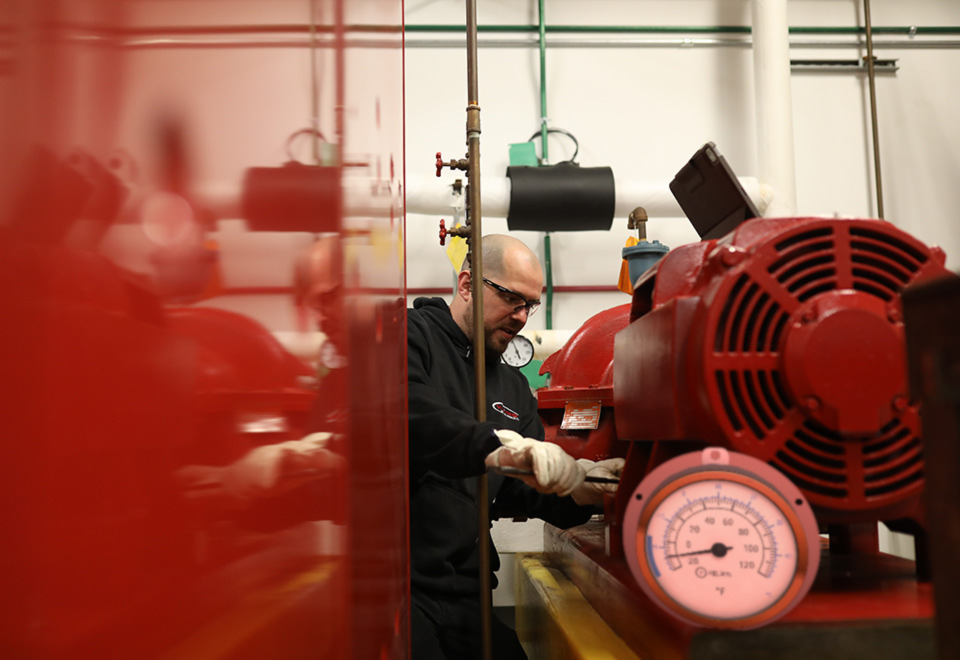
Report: -10 °F
